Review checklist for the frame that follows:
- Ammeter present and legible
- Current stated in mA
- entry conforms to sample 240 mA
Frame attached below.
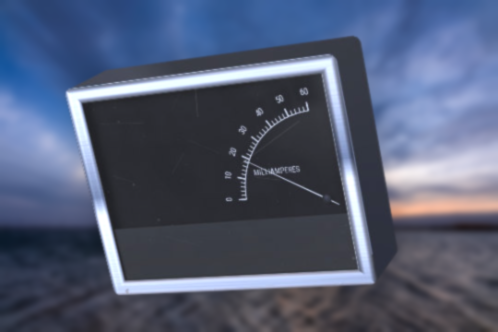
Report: 20 mA
